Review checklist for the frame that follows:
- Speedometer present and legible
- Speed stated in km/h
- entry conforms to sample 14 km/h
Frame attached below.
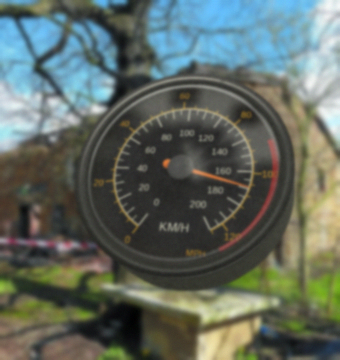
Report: 170 km/h
